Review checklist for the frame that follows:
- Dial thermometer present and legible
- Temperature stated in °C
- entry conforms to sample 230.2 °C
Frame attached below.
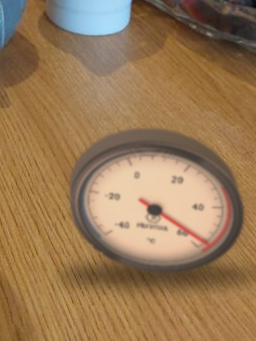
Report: 56 °C
